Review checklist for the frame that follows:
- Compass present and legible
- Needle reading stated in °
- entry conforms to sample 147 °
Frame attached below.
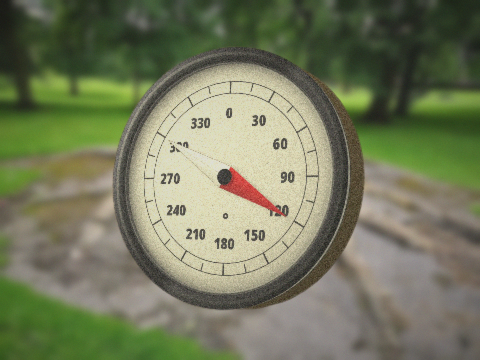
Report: 120 °
